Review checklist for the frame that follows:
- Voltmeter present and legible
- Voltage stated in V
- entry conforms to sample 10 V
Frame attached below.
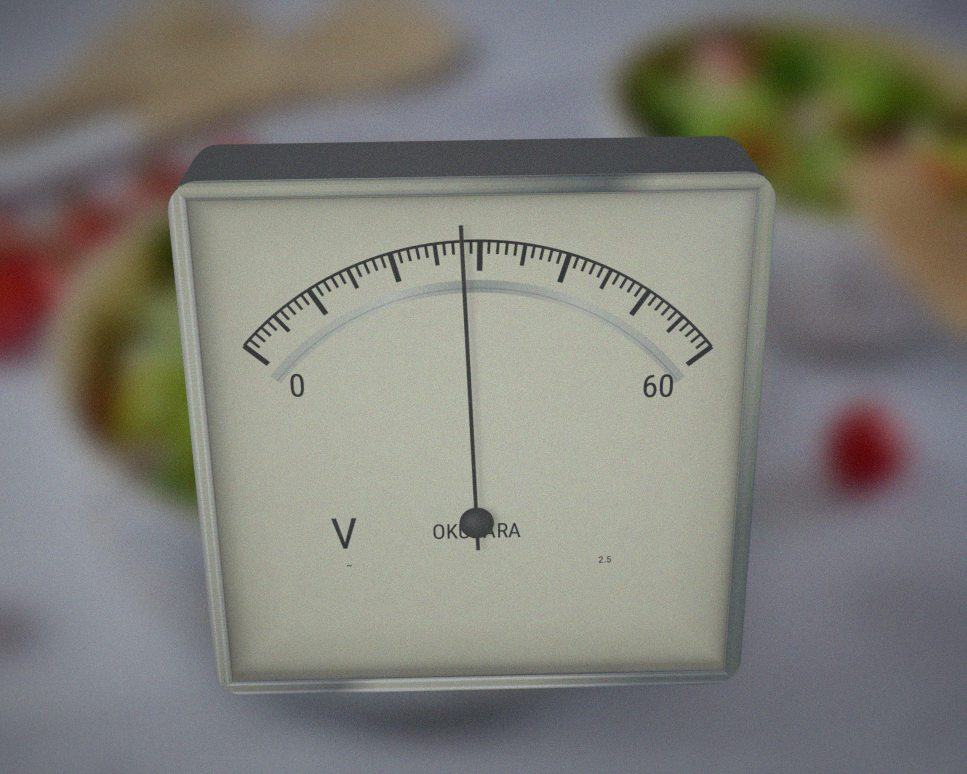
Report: 28 V
